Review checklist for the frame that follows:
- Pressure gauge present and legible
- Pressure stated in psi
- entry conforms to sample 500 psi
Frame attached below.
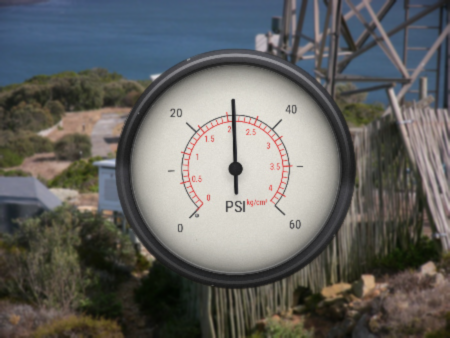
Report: 30 psi
